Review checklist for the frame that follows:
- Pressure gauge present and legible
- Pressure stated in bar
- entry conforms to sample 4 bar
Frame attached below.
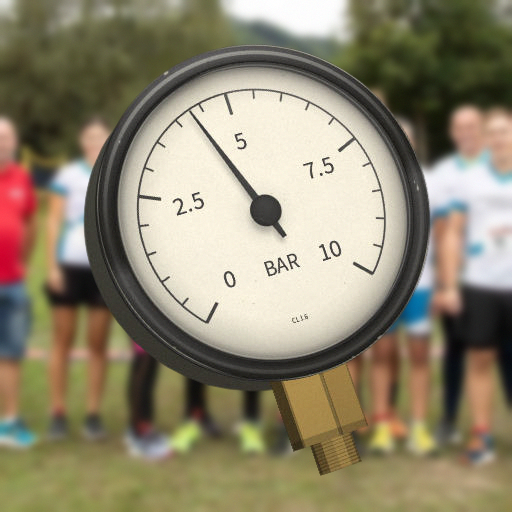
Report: 4.25 bar
